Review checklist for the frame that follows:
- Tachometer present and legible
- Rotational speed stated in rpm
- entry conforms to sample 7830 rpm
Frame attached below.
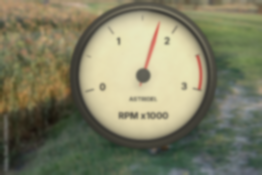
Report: 1750 rpm
